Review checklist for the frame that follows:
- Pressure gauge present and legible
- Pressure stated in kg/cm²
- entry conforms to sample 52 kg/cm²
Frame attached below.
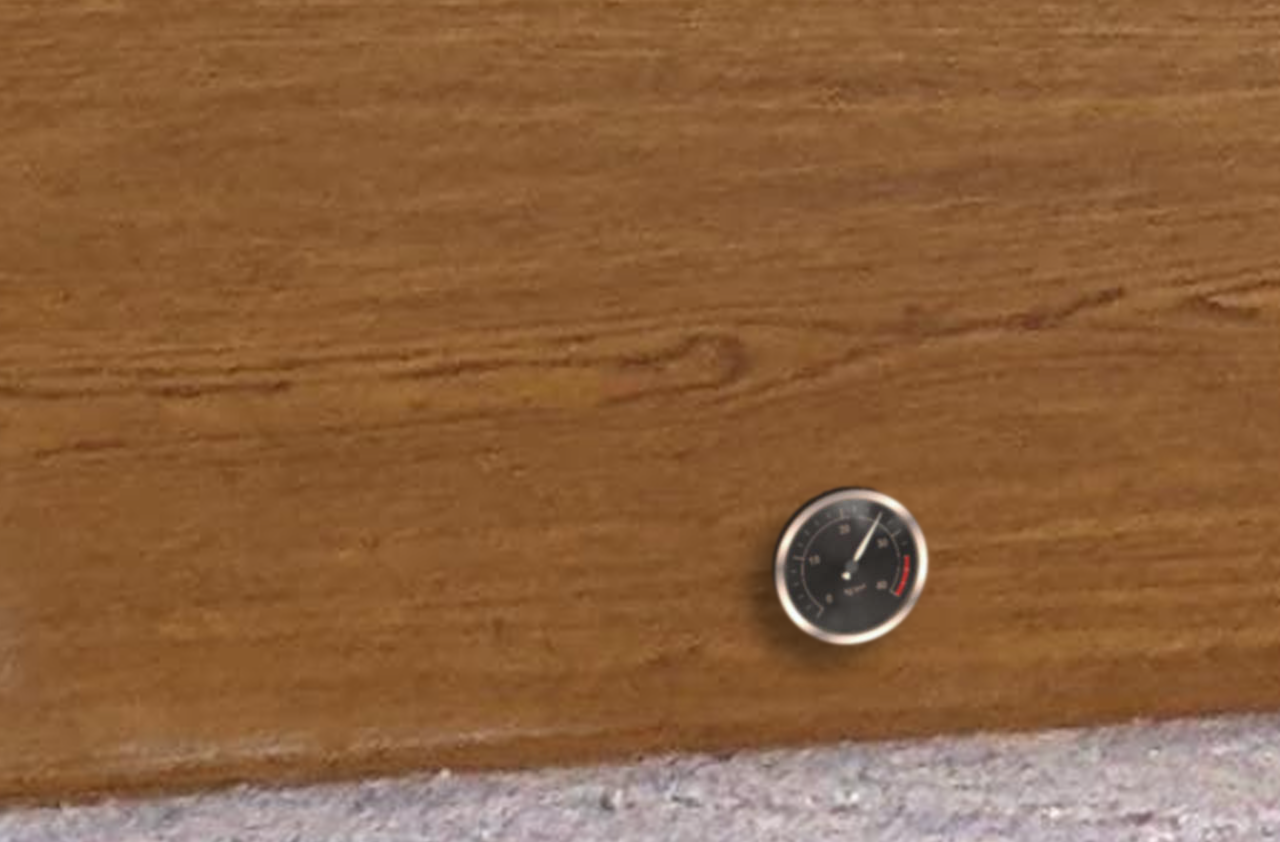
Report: 26 kg/cm²
